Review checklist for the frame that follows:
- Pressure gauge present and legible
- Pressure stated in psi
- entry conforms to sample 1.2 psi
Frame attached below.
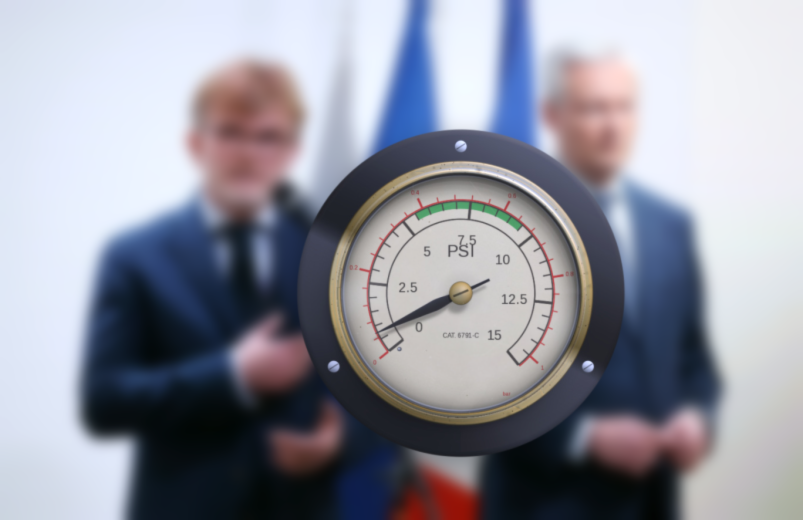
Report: 0.75 psi
